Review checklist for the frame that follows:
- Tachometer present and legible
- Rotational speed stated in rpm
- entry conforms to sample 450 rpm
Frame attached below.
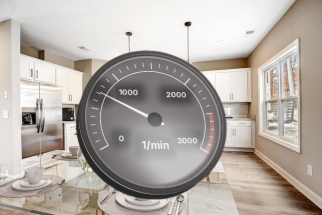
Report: 700 rpm
